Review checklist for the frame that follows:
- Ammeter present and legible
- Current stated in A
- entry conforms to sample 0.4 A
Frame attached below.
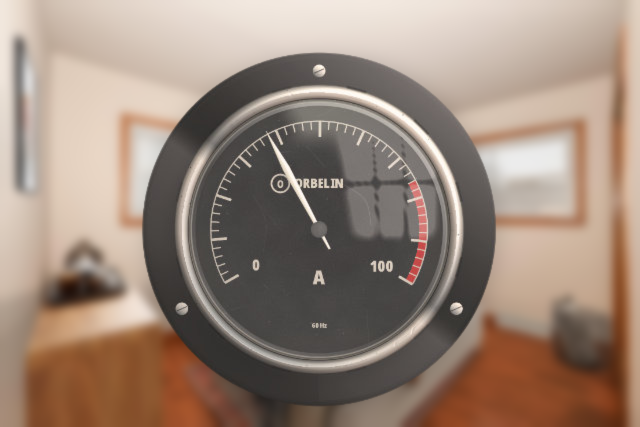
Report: 38 A
